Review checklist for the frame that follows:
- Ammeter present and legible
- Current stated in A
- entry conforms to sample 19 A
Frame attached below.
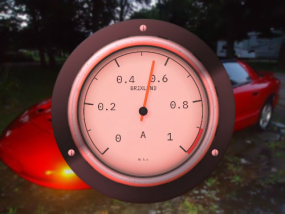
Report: 0.55 A
